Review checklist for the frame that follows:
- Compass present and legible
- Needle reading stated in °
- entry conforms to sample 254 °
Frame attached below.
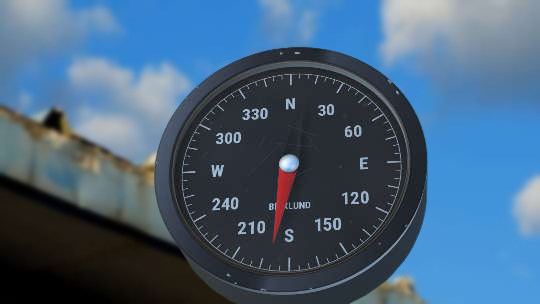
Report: 190 °
